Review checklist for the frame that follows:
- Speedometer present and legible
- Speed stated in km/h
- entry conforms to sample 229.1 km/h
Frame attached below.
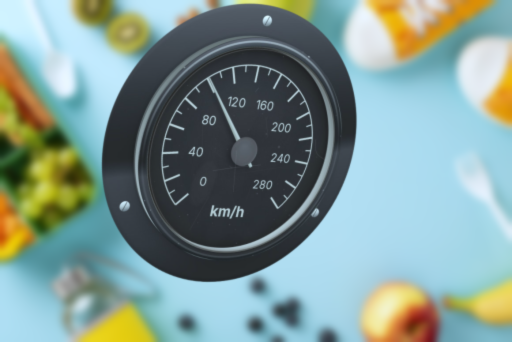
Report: 100 km/h
